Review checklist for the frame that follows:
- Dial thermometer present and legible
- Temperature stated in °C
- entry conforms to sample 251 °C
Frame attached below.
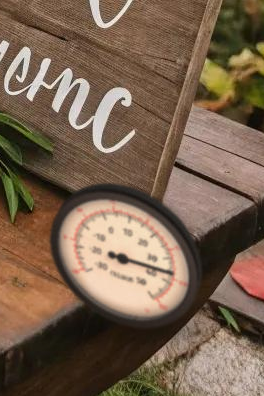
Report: 35 °C
